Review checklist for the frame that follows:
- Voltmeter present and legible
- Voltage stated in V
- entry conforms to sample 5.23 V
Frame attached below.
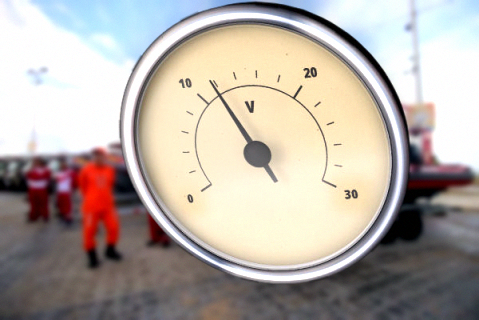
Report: 12 V
